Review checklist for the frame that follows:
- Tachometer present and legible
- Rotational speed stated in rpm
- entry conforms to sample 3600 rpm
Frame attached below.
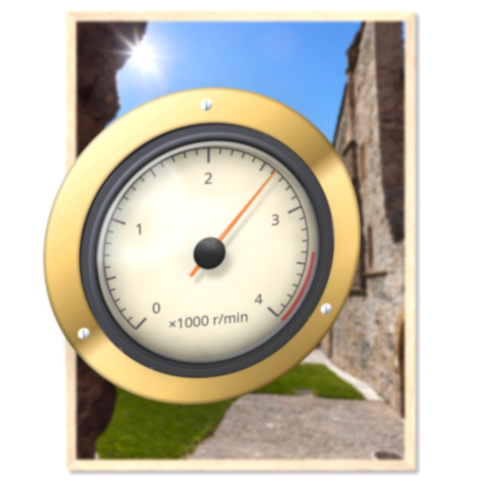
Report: 2600 rpm
